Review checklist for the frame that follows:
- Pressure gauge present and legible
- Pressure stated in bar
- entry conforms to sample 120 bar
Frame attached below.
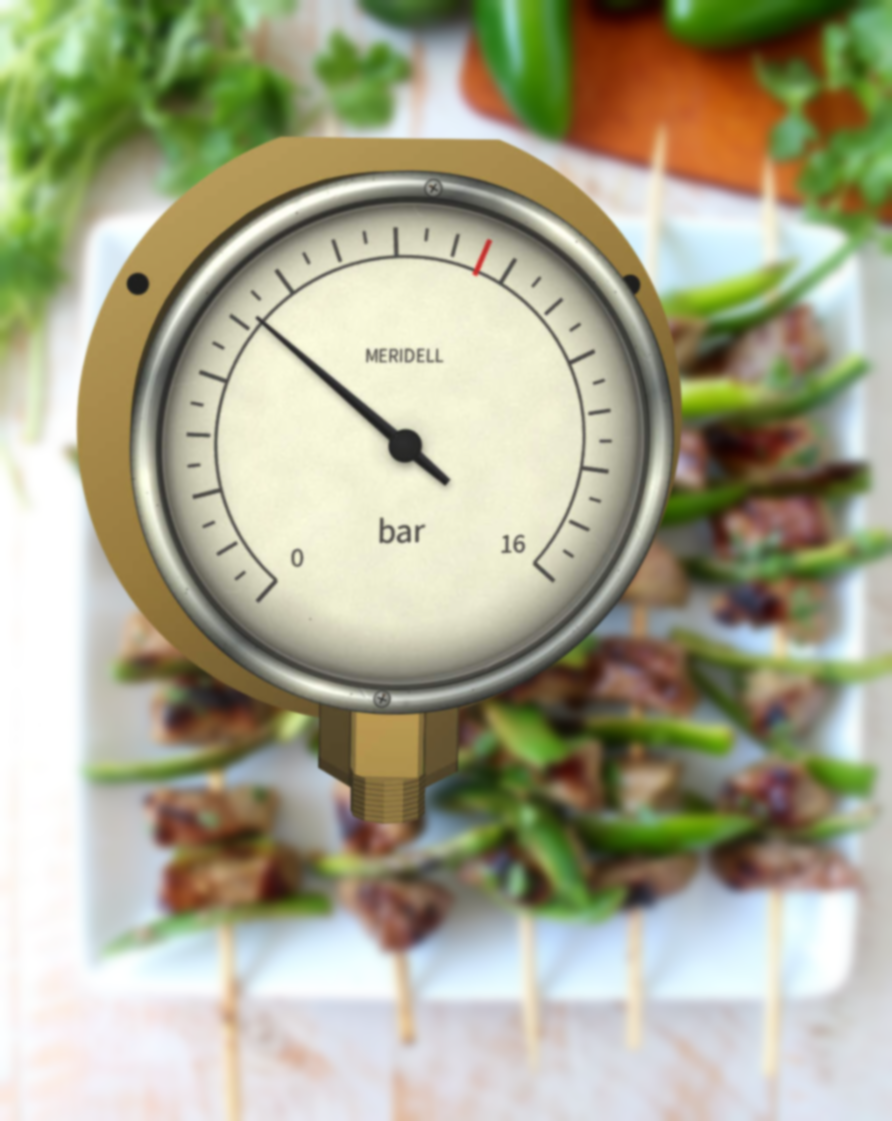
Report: 5.25 bar
